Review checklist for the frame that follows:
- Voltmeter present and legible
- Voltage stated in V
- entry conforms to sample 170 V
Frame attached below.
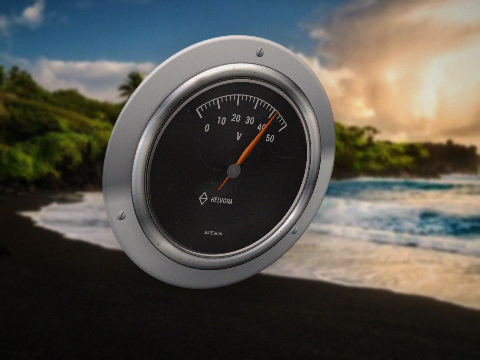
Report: 40 V
